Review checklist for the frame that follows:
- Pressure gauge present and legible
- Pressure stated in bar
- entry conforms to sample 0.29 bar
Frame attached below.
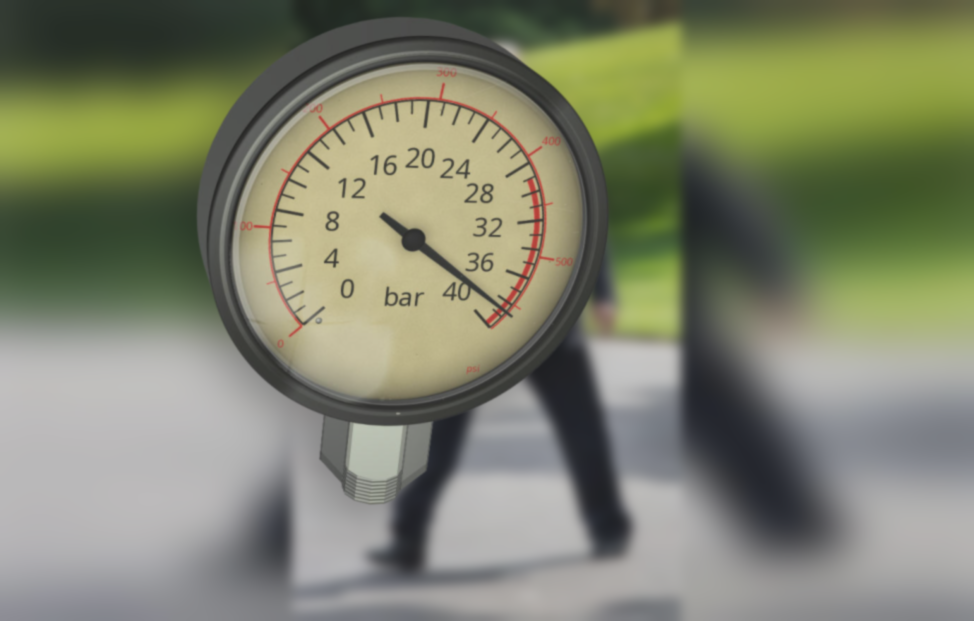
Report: 38.5 bar
